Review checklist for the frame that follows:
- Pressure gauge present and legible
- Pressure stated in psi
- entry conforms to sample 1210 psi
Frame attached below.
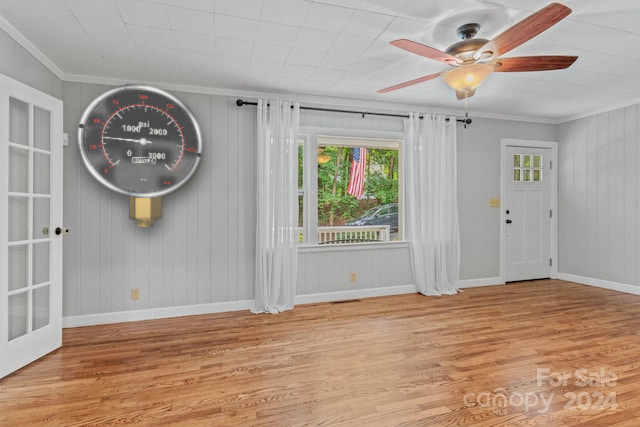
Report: 500 psi
